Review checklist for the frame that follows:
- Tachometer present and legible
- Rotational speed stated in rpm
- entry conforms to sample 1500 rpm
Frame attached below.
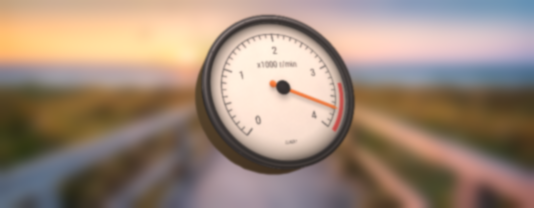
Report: 3700 rpm
